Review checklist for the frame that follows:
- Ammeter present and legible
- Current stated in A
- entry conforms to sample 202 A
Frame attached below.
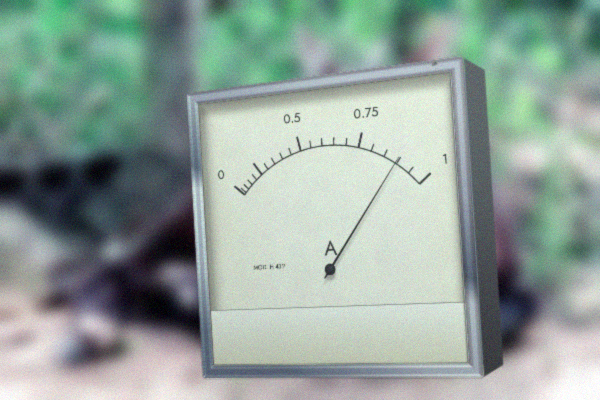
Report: 0.9 A
